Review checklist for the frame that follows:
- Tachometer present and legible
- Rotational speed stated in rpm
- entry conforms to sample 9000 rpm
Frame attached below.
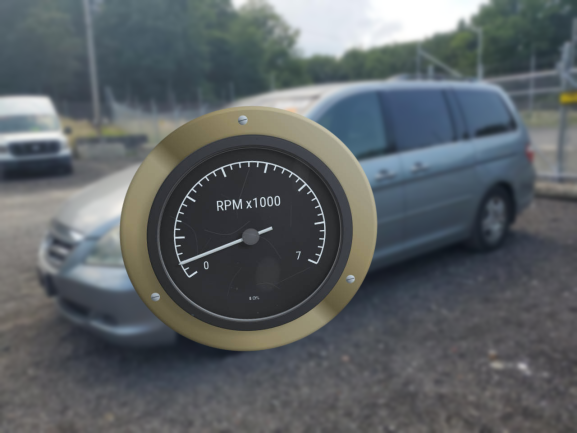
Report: 400 rpm
